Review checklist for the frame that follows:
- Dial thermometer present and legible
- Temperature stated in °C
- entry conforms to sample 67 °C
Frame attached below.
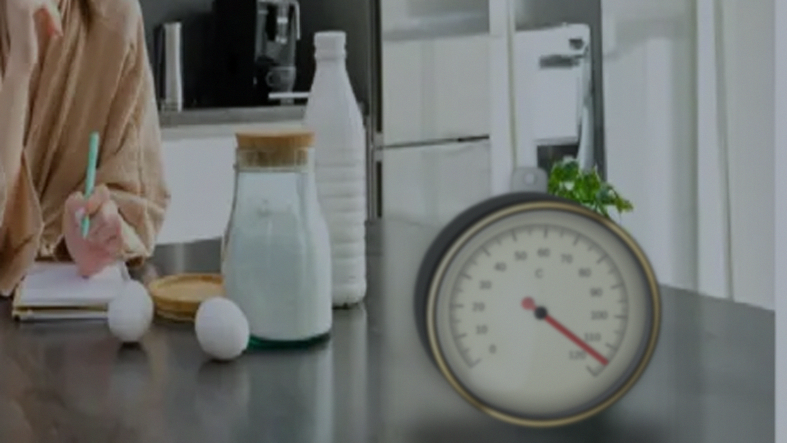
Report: 115 °C
